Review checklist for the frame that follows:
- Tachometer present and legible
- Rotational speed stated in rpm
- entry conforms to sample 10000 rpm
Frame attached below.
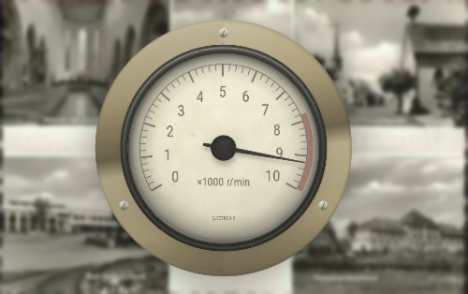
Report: 9200 rpm
